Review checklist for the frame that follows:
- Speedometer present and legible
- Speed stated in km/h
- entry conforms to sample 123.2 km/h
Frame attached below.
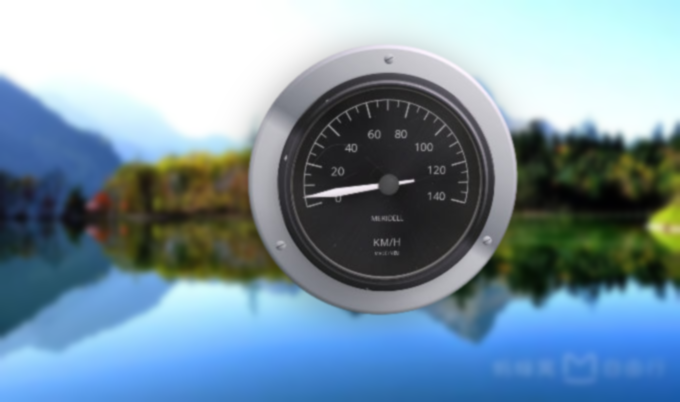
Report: 5 km/h
